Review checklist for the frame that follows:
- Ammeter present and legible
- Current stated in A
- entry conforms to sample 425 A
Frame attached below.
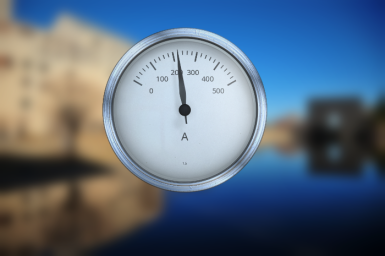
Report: 220 A
